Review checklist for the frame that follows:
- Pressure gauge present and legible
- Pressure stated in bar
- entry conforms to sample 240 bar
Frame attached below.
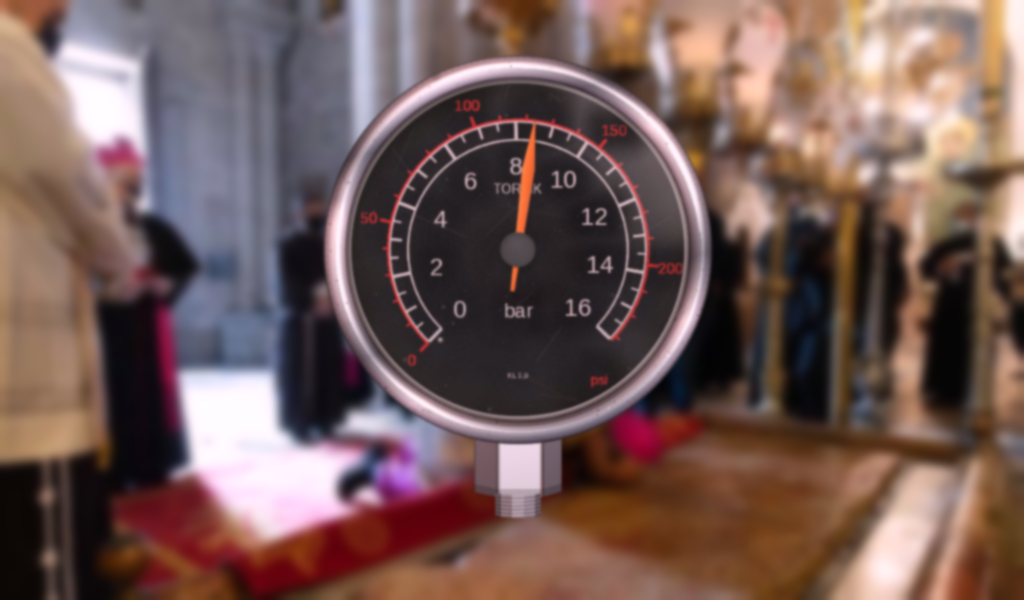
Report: 8.5 bar
